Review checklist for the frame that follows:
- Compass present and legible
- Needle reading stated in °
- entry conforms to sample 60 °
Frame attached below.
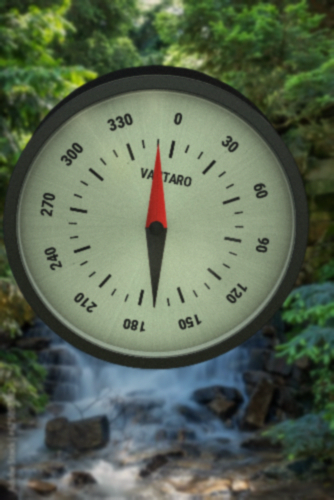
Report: 350 °
